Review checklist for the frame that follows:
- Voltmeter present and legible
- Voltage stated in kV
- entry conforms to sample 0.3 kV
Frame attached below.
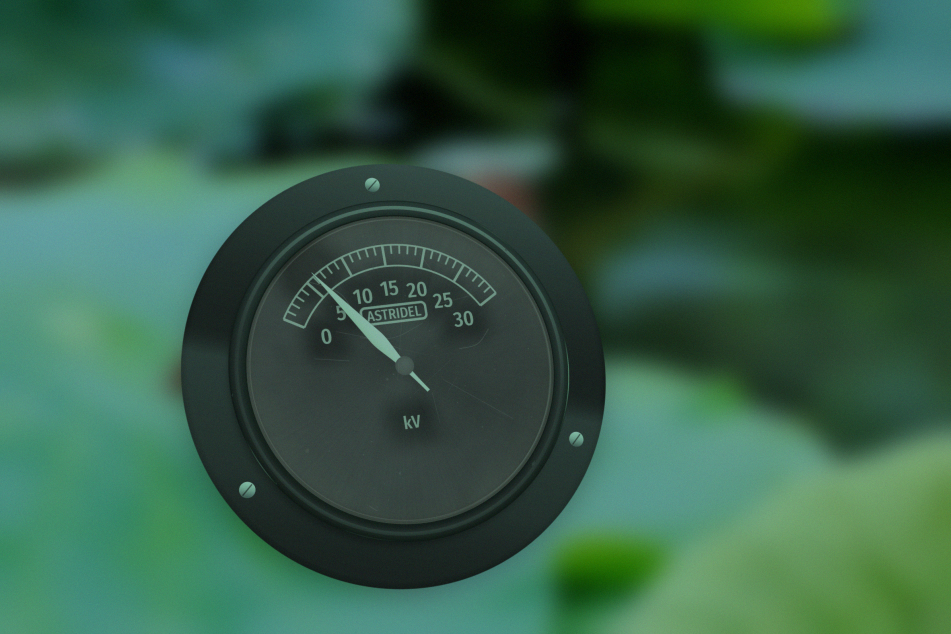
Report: 6 kV
